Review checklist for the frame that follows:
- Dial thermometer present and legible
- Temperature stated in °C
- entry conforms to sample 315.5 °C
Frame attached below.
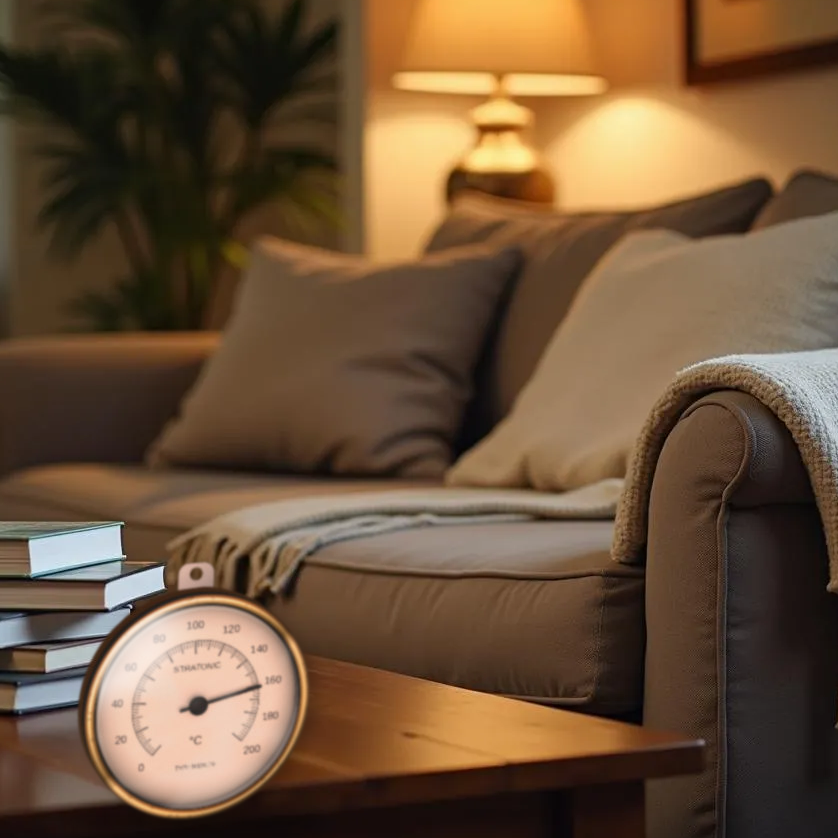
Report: 160 °C
